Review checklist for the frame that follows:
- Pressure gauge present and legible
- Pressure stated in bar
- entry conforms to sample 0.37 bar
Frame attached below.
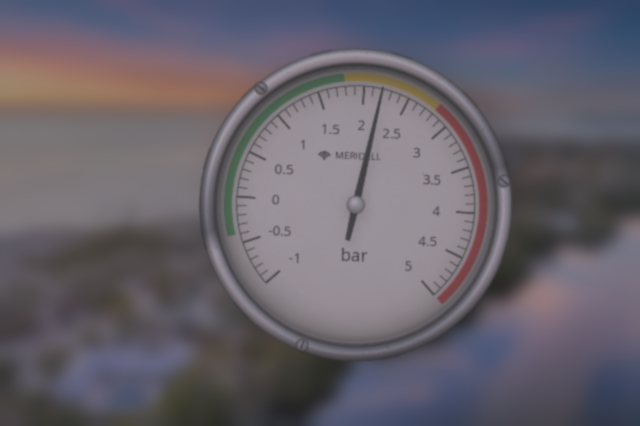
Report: 2.2 bar
